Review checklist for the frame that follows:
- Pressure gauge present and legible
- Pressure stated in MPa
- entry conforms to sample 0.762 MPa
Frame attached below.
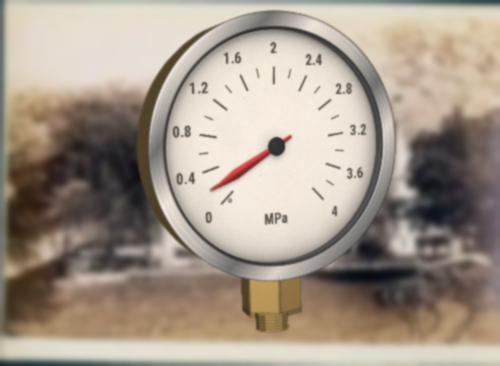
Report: 0.2 MPa
